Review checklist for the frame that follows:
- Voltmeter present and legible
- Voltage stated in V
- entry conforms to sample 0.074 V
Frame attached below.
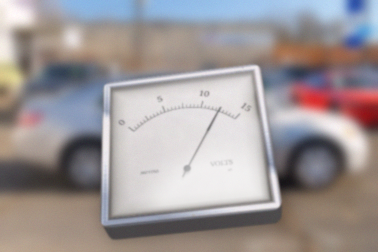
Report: 12.5 V
